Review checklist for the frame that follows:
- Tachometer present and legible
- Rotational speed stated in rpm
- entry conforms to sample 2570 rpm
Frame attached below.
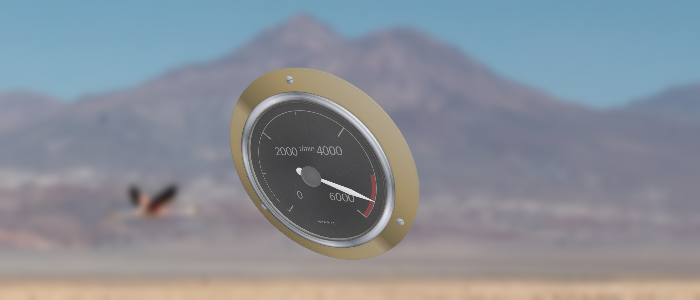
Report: 5500 rpm
